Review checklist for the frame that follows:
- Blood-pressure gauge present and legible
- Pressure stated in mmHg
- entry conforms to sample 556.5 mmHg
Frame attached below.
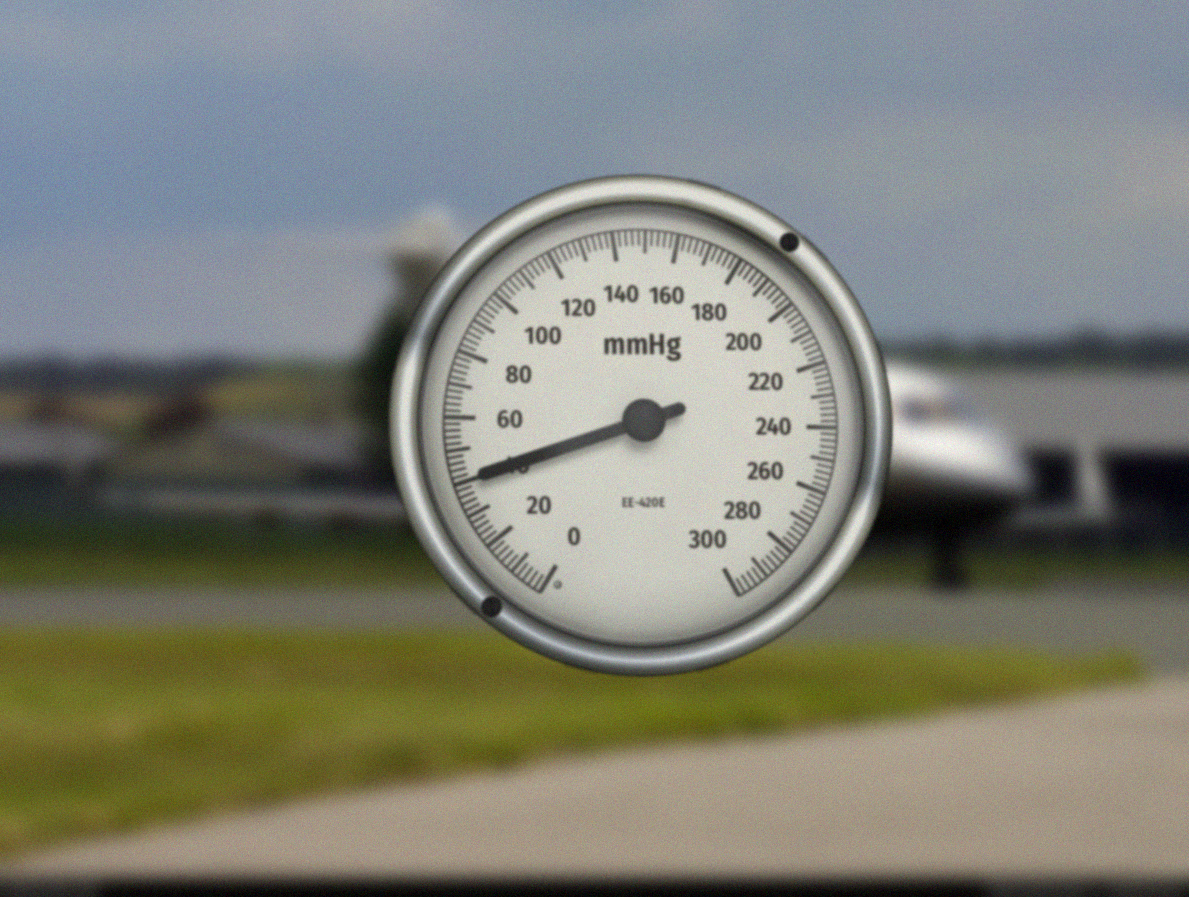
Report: 40 mmHg
